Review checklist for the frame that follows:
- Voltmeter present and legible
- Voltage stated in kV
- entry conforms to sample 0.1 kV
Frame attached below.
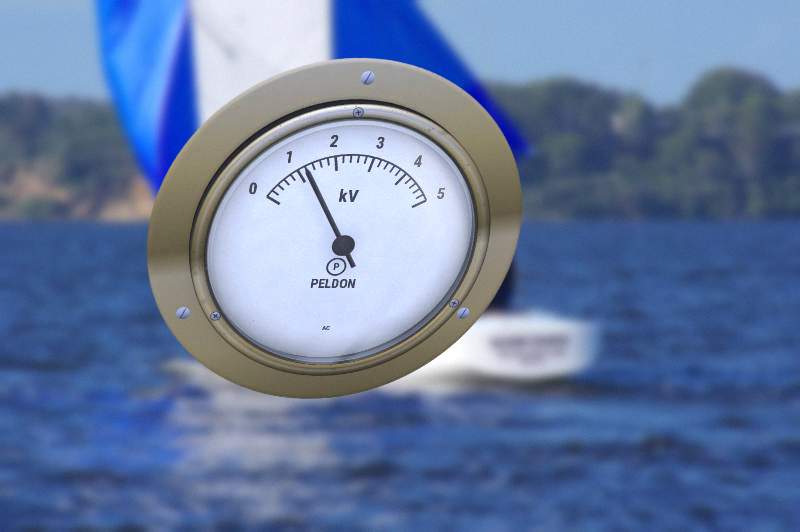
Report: 1.2 kV
